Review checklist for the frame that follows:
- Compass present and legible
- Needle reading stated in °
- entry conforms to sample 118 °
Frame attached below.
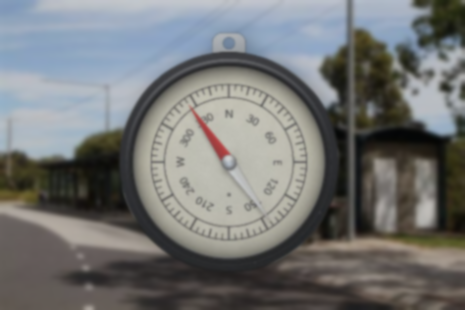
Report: 325 °
